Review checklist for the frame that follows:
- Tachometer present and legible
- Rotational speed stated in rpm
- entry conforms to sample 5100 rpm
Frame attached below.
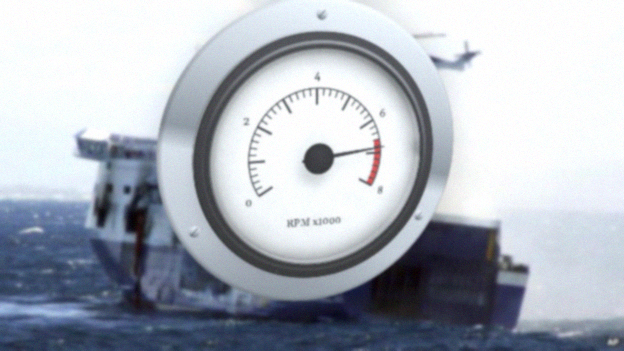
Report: 6800 rpm
